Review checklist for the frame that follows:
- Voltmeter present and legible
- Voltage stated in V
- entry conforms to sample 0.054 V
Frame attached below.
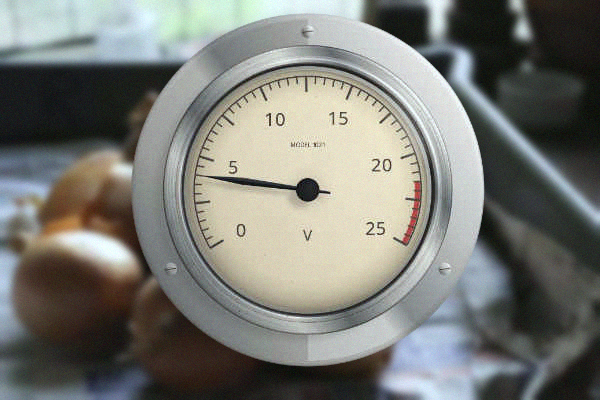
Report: 4 V
